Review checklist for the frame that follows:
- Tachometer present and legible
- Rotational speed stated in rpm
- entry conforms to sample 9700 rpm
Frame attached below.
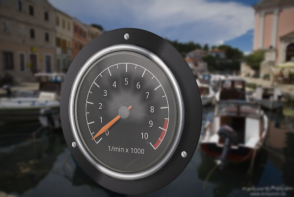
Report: 250 rpm
